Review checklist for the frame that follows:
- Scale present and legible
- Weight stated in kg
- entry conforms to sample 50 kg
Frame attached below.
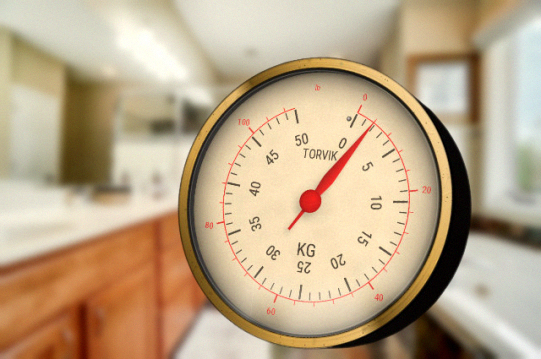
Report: 2 kg
